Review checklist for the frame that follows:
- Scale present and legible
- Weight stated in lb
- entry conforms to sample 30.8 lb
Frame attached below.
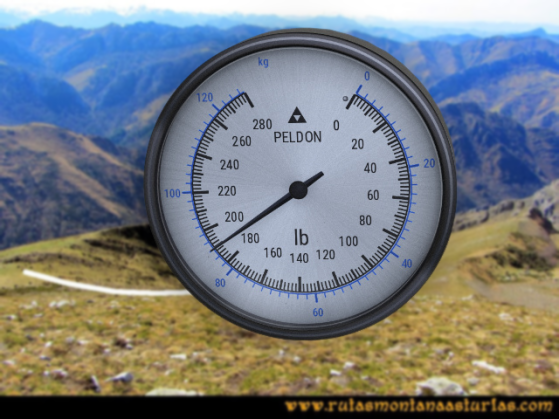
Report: 190 lb
